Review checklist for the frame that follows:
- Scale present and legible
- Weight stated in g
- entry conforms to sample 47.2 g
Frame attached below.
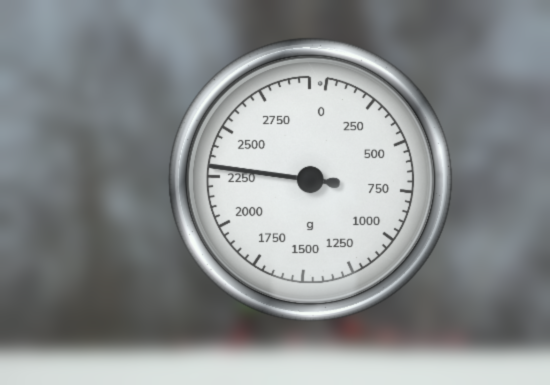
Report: 2300 g
